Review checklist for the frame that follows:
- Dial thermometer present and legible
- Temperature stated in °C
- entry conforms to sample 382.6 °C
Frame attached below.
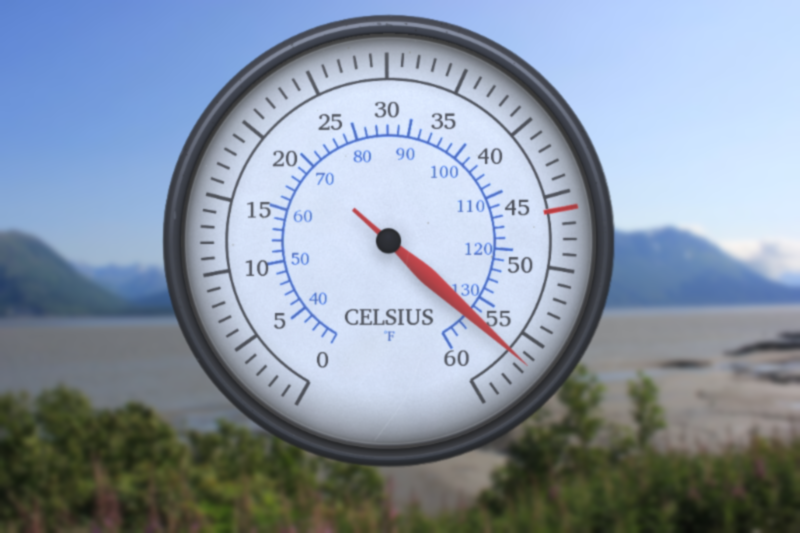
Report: 56.5 °C
